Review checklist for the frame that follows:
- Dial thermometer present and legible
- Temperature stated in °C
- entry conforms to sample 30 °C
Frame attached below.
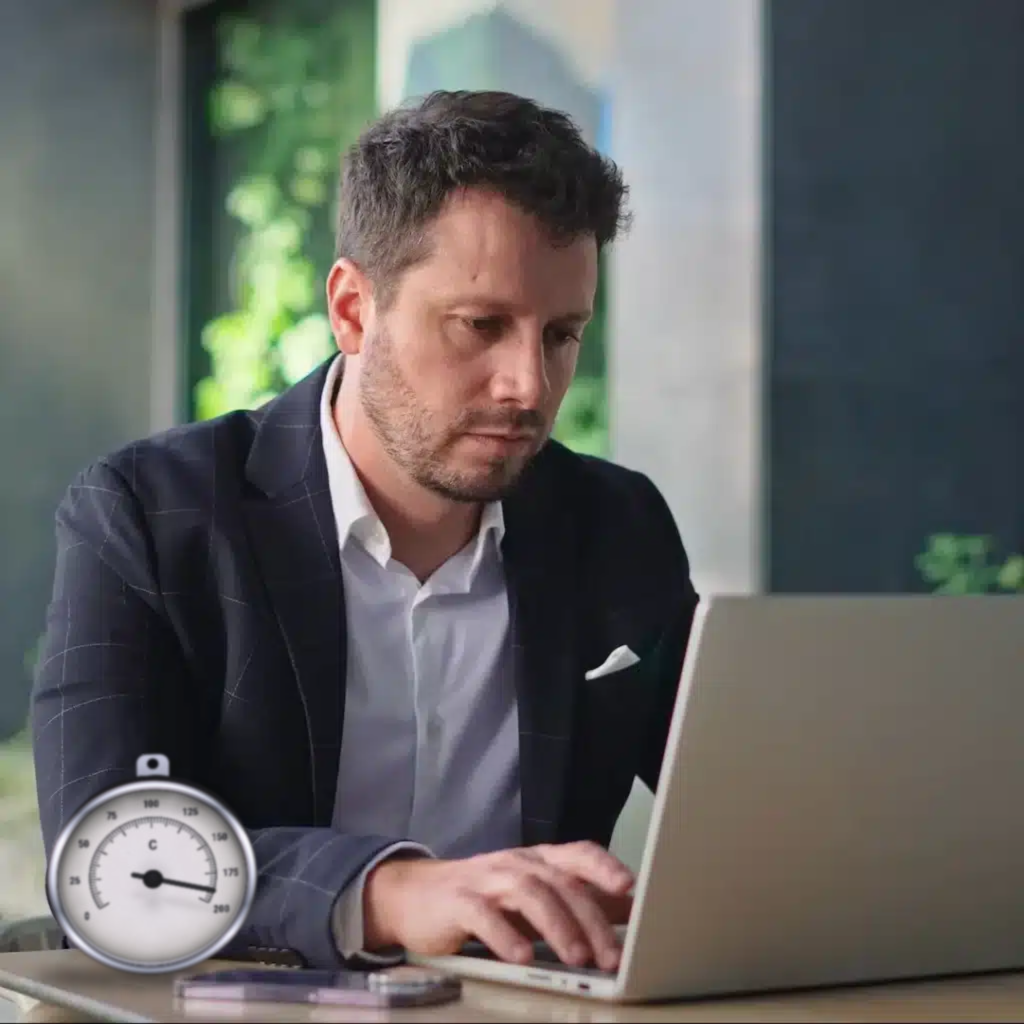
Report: 187.5 °C
